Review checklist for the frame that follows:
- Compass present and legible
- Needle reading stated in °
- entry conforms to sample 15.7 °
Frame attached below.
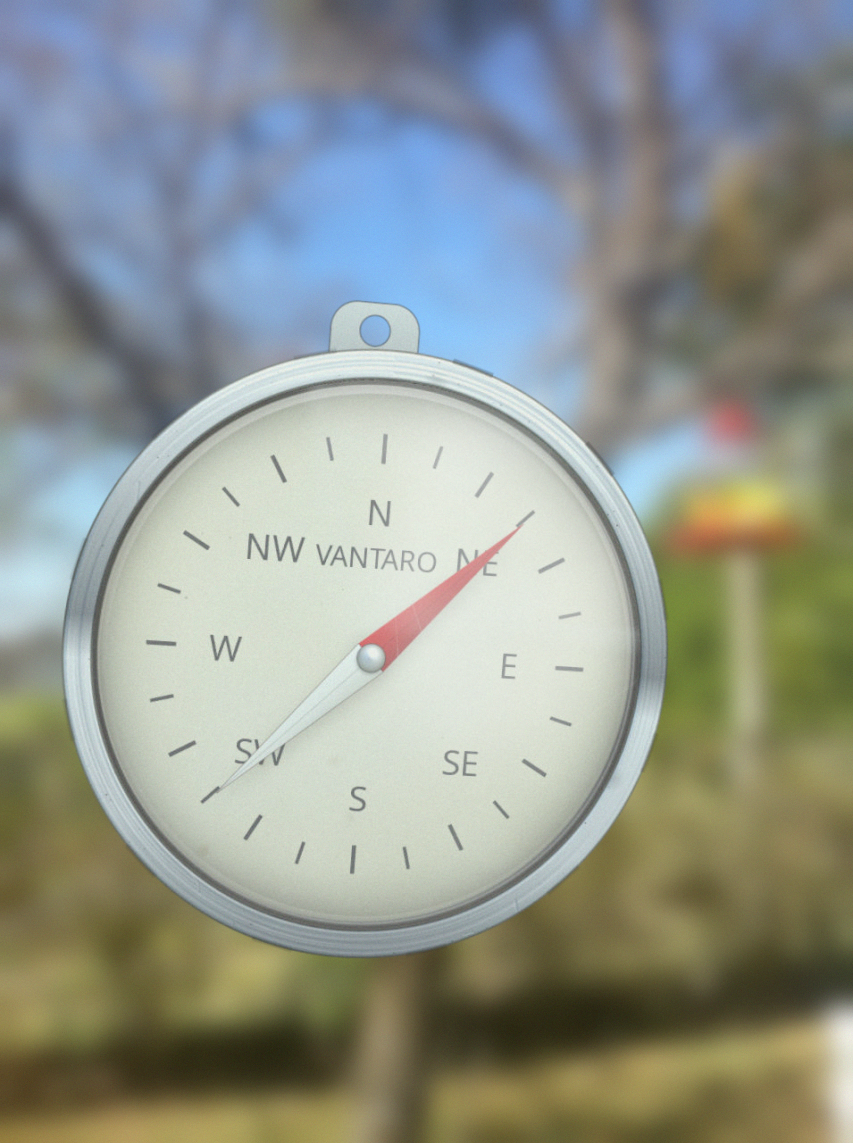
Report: 45 °
